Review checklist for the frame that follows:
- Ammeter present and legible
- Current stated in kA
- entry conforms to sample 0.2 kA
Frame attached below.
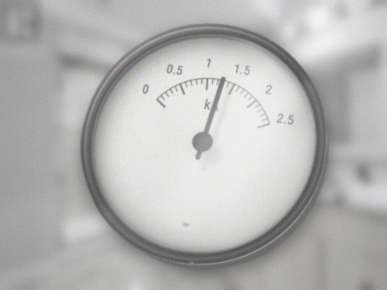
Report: 1.3 kA
